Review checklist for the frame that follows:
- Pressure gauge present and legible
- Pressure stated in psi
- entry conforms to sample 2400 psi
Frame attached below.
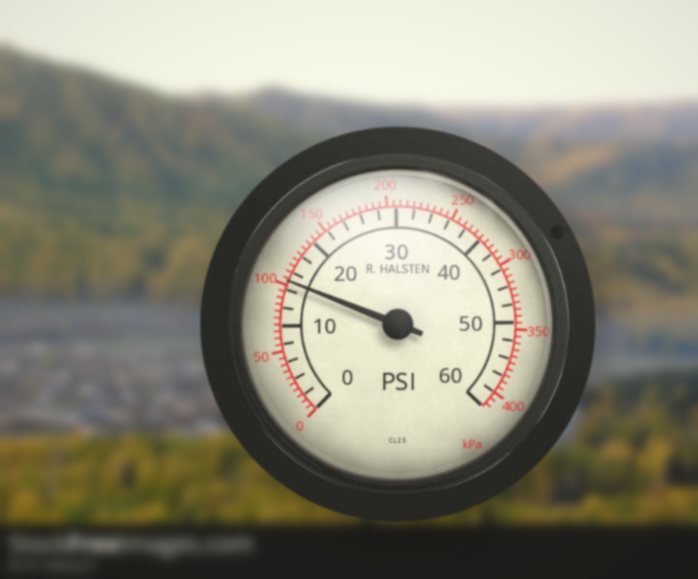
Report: 15 psi
